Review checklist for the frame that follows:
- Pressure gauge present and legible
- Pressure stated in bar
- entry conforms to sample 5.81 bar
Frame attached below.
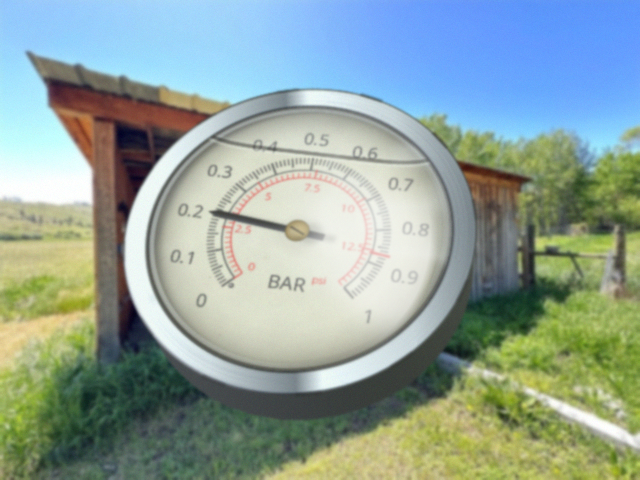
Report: 0.2 bar
